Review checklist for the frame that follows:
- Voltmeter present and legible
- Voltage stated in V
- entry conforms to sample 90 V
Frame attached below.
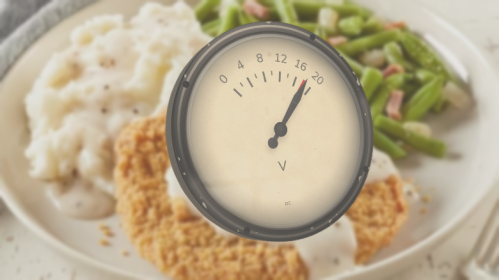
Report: 18 V
